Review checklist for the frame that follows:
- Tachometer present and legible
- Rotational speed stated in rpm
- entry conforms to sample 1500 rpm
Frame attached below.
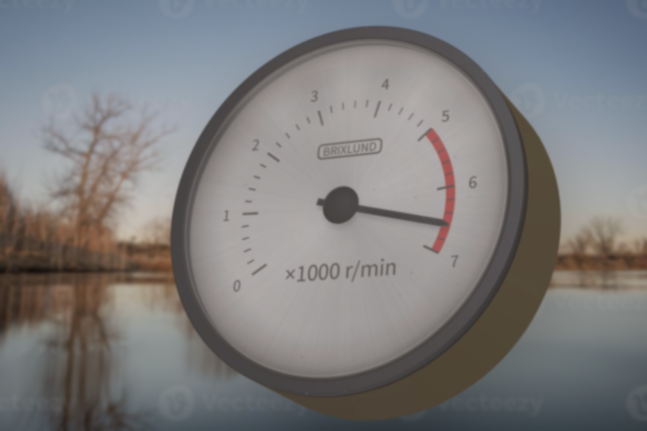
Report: 6600 rpm
